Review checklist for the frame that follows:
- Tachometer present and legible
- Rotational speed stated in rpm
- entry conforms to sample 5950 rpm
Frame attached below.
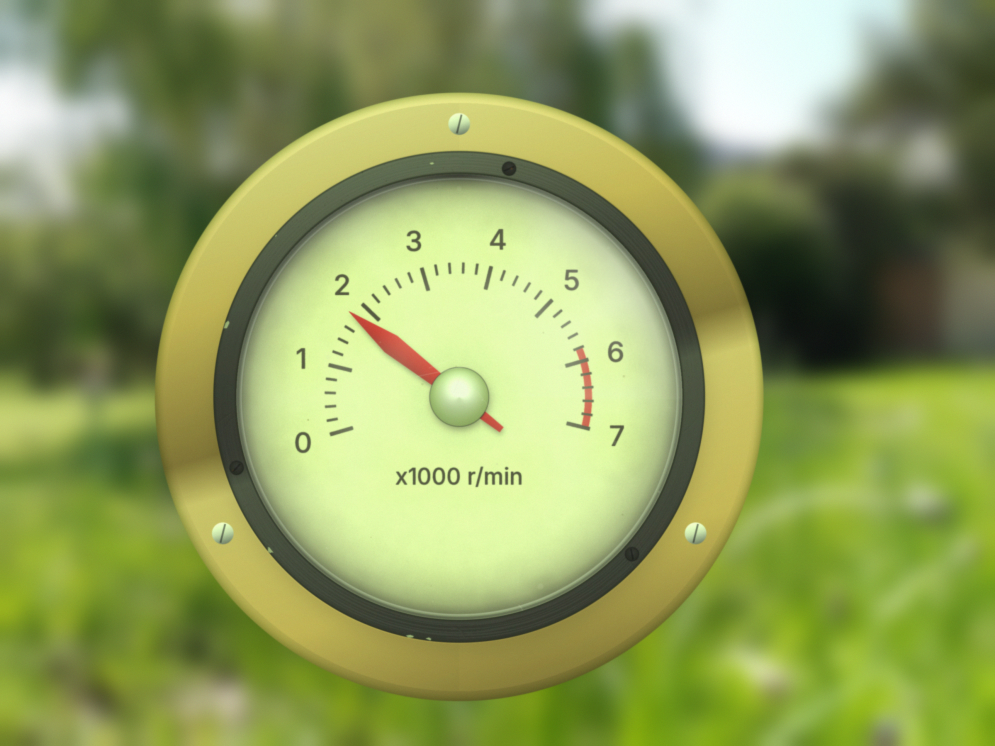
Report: 1800 rpm
